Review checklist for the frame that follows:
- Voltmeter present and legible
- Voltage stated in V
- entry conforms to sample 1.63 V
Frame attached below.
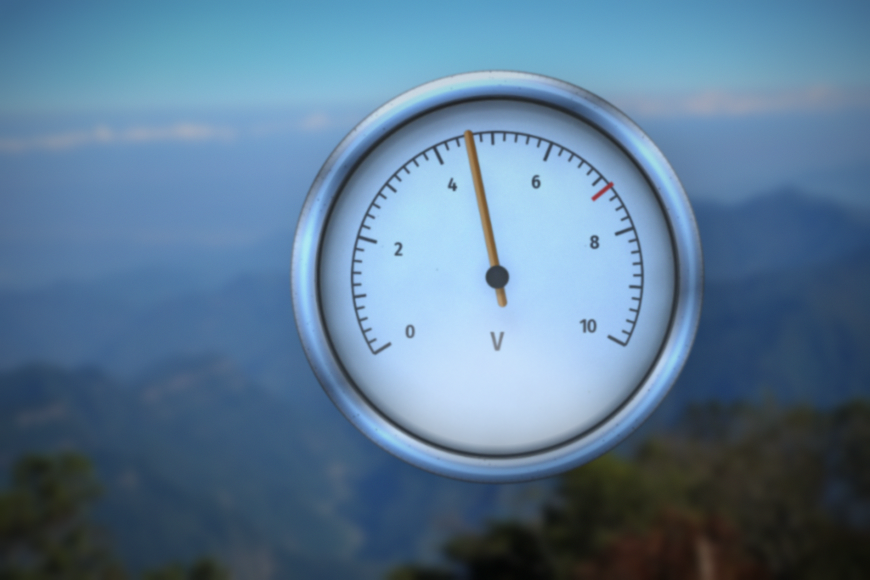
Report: 4.6 V
